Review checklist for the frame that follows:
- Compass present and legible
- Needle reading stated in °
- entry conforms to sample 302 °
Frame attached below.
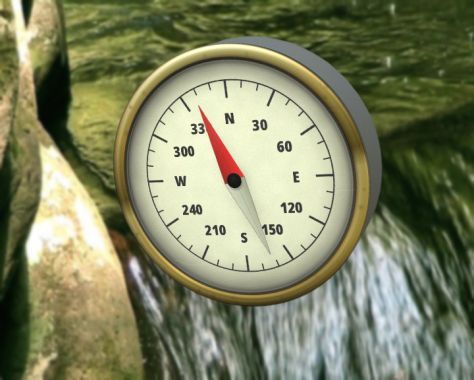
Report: 340 °
